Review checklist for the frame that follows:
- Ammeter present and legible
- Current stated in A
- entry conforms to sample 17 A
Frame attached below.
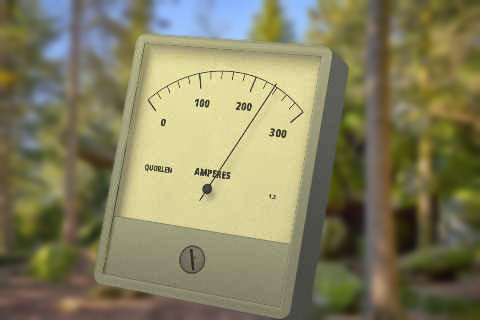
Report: 240 A
